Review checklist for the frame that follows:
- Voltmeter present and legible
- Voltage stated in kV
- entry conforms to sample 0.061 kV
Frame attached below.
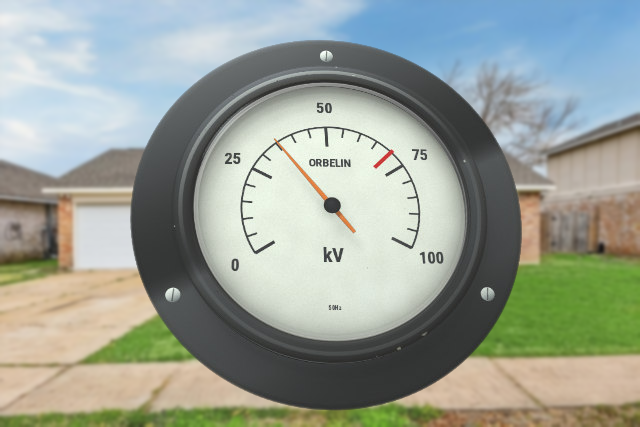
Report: 35 kV
